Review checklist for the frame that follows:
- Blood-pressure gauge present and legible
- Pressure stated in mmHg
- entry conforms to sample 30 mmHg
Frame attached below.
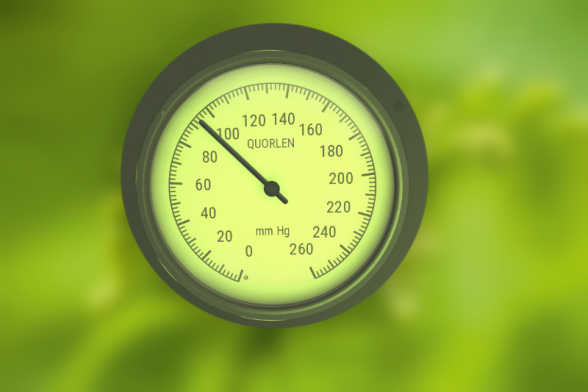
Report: 94 mmHg
